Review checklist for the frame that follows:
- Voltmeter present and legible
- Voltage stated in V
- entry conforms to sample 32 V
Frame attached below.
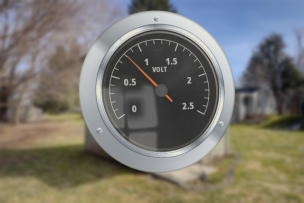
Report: 0.8 V
